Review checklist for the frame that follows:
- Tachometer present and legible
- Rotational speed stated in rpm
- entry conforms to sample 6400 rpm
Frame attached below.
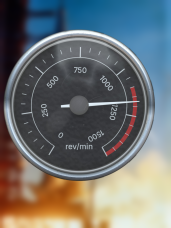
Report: 1175 rpm
